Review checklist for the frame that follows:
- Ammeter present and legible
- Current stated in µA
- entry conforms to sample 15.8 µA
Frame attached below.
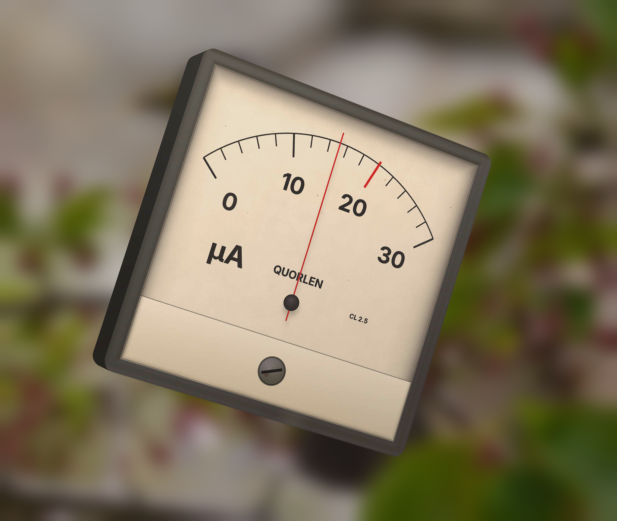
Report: 15 µA
